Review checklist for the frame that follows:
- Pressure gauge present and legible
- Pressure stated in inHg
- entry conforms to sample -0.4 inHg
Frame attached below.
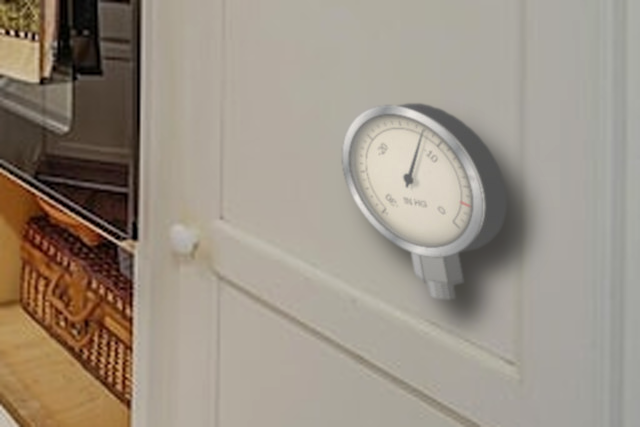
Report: -12 inHg
